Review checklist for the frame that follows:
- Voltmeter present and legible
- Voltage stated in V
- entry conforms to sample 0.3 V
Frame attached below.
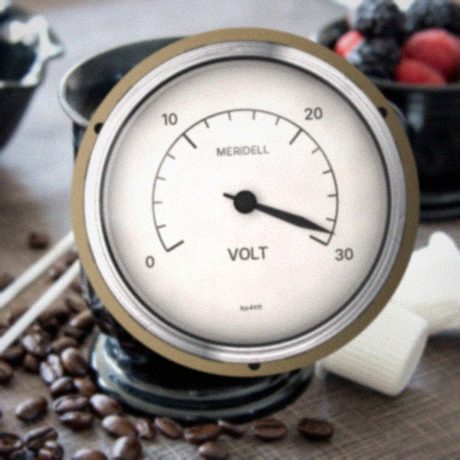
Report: 29 V
